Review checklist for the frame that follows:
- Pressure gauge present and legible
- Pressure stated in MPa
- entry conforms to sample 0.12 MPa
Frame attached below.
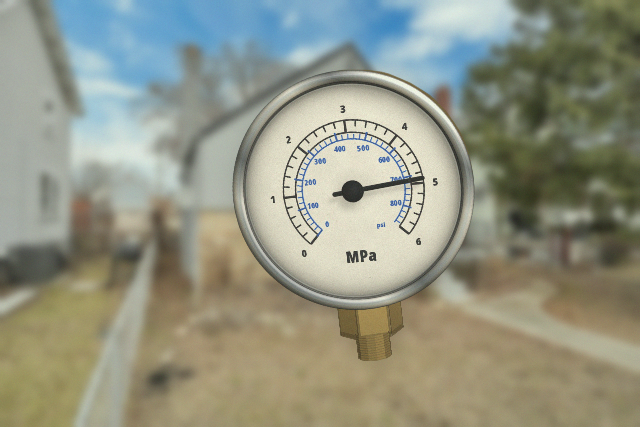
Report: 4.9 MPa
